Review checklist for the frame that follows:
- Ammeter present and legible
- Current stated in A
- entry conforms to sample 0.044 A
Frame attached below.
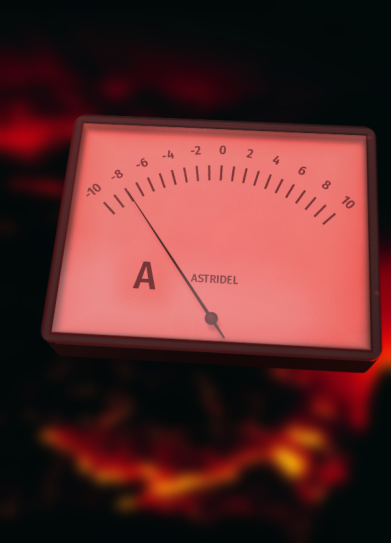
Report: -8 A
